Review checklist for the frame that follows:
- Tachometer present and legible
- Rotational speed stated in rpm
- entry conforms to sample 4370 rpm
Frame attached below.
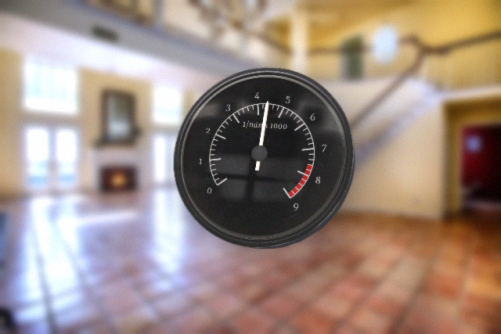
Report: 4400 rpm
